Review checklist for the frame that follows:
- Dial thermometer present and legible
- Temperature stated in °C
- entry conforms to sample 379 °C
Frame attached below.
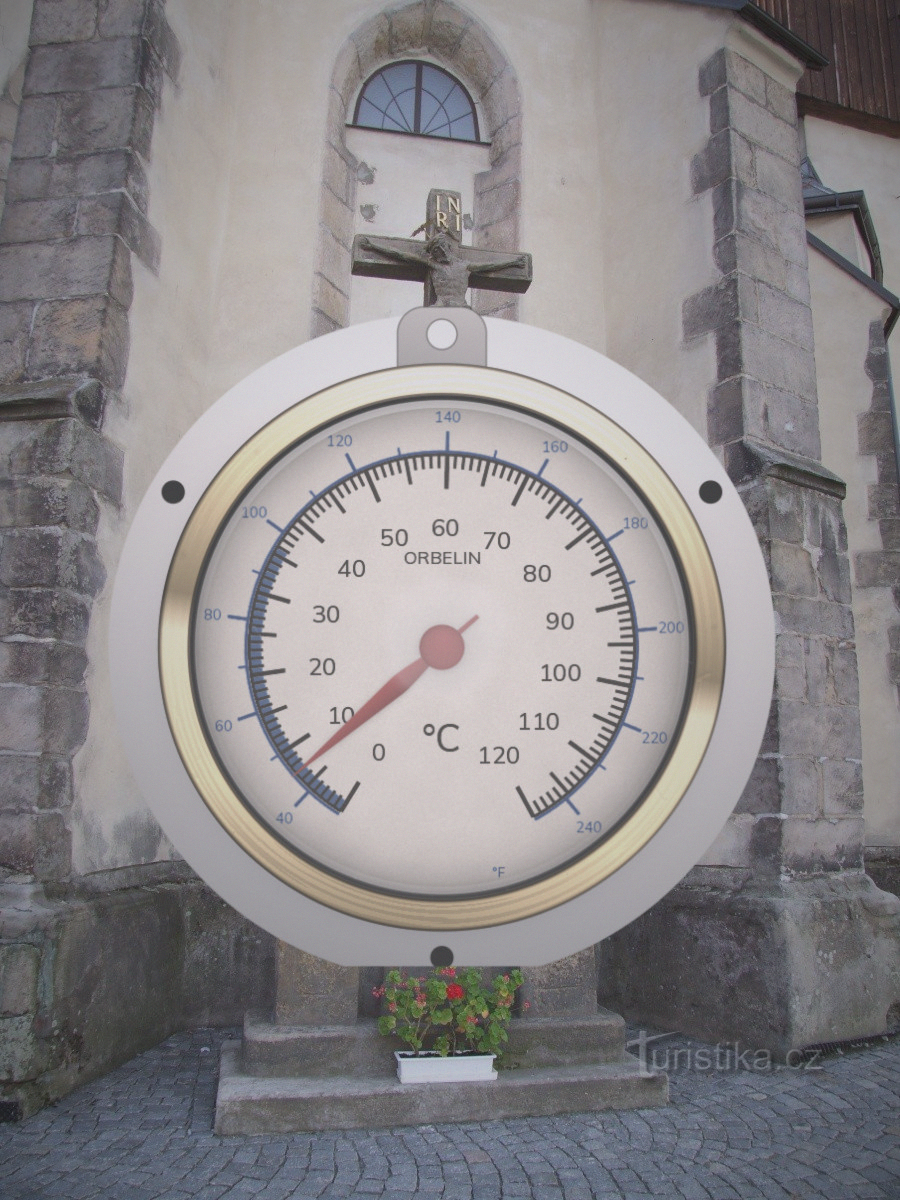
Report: 7 °C
